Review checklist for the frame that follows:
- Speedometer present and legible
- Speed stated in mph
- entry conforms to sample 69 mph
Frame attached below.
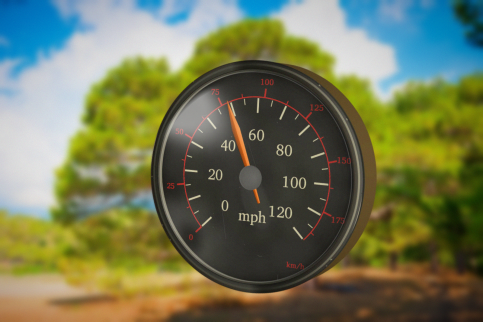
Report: 50 mph
